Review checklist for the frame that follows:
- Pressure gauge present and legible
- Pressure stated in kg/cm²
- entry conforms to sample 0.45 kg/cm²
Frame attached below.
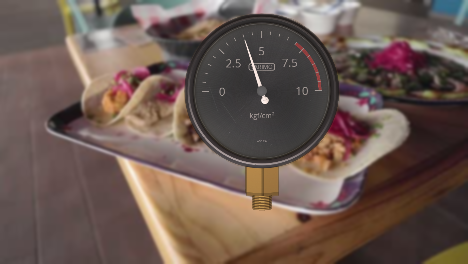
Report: 4 kg/cm²
